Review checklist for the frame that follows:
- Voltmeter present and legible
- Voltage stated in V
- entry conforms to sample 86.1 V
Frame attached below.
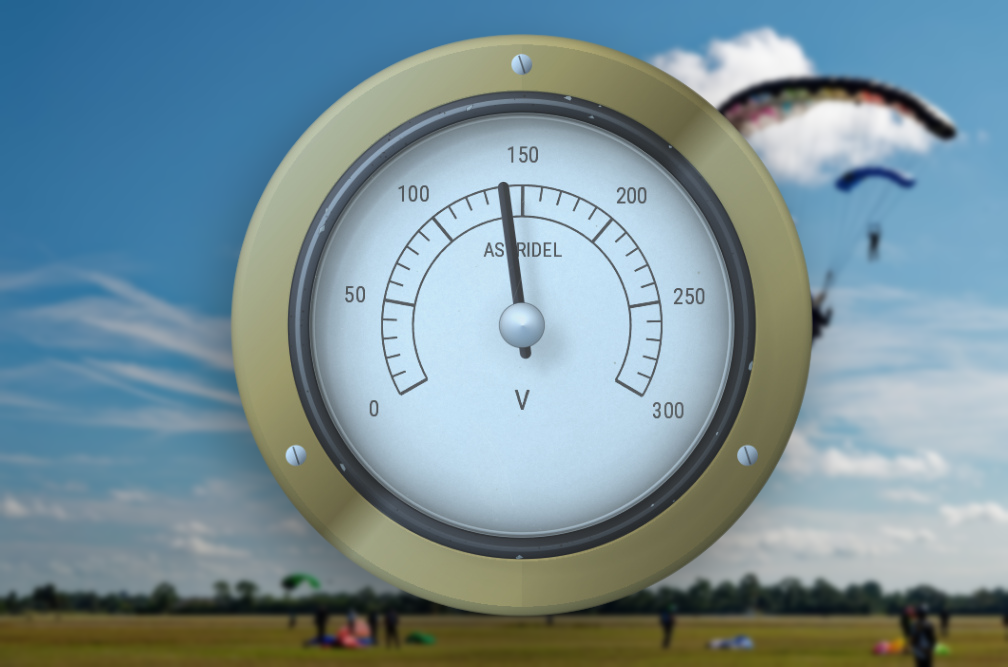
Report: 140 V
